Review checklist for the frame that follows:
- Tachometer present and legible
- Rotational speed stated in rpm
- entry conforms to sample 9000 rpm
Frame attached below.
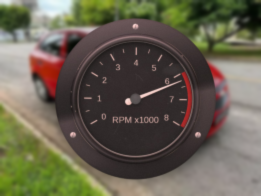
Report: 6250 rpm
